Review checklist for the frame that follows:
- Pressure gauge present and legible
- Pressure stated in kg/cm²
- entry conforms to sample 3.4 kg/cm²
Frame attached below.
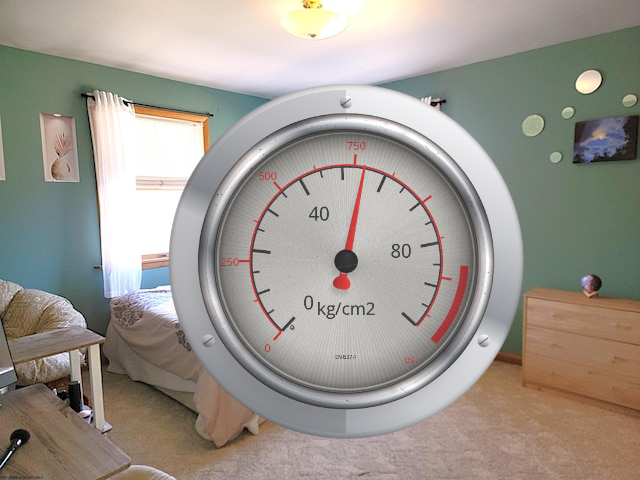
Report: 55 kg/cm²
